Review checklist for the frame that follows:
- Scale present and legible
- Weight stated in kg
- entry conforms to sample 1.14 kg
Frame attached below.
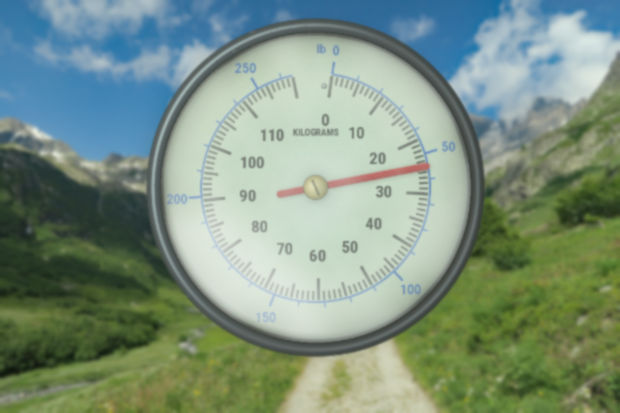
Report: 25 kg
